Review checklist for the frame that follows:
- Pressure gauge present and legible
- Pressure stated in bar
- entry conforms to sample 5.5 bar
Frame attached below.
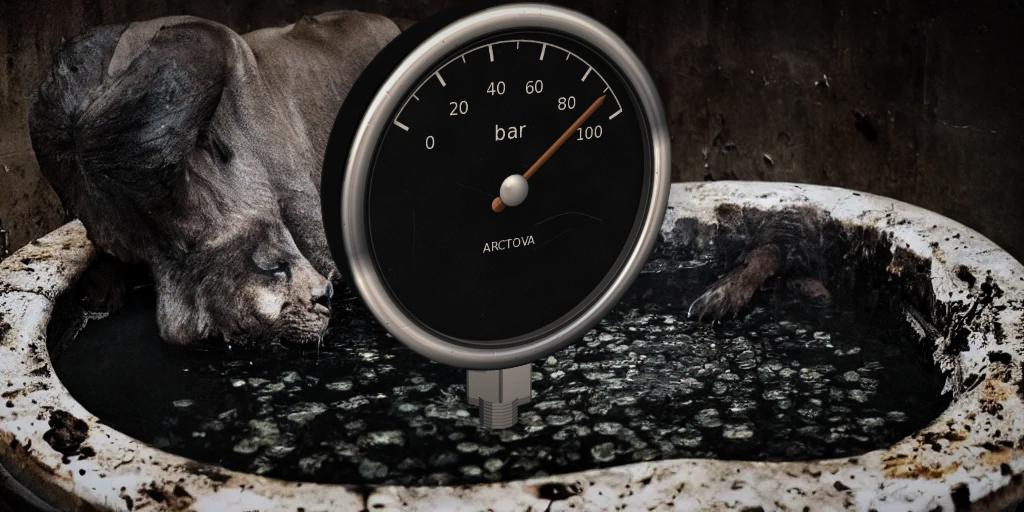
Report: 90 bar
